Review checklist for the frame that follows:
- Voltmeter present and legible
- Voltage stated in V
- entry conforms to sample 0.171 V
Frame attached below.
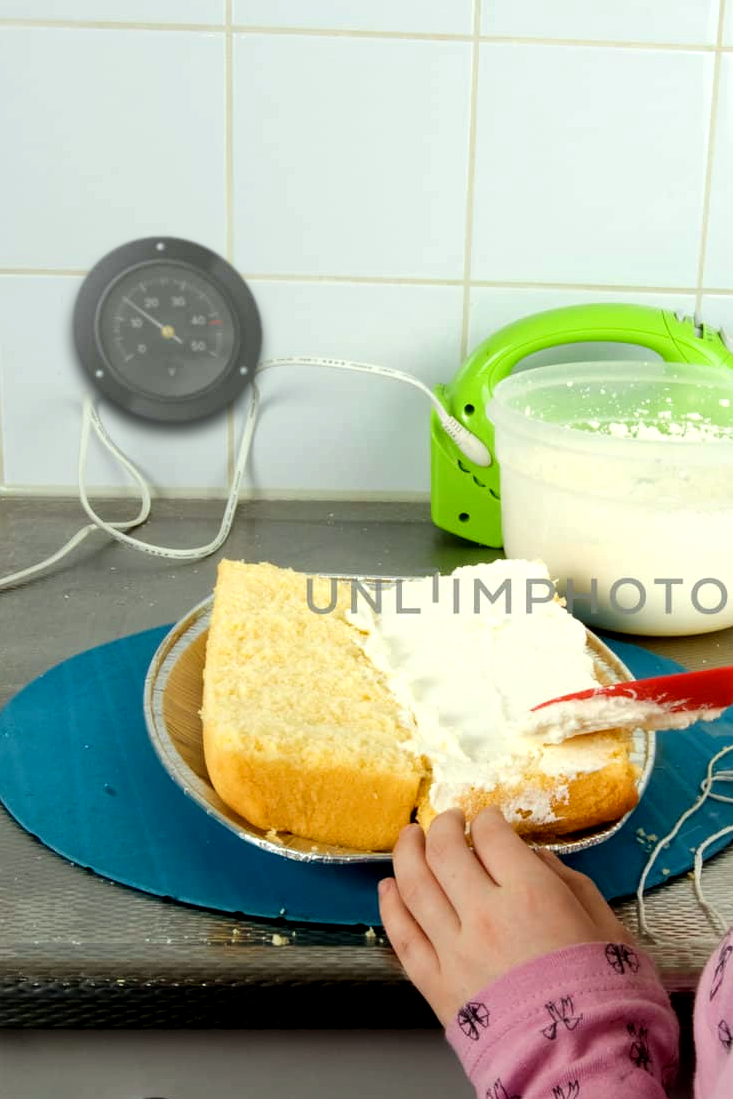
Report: 15 V
